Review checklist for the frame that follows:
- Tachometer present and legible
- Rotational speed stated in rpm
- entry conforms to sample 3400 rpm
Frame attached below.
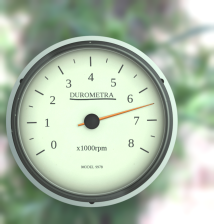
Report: 6500 rpm
